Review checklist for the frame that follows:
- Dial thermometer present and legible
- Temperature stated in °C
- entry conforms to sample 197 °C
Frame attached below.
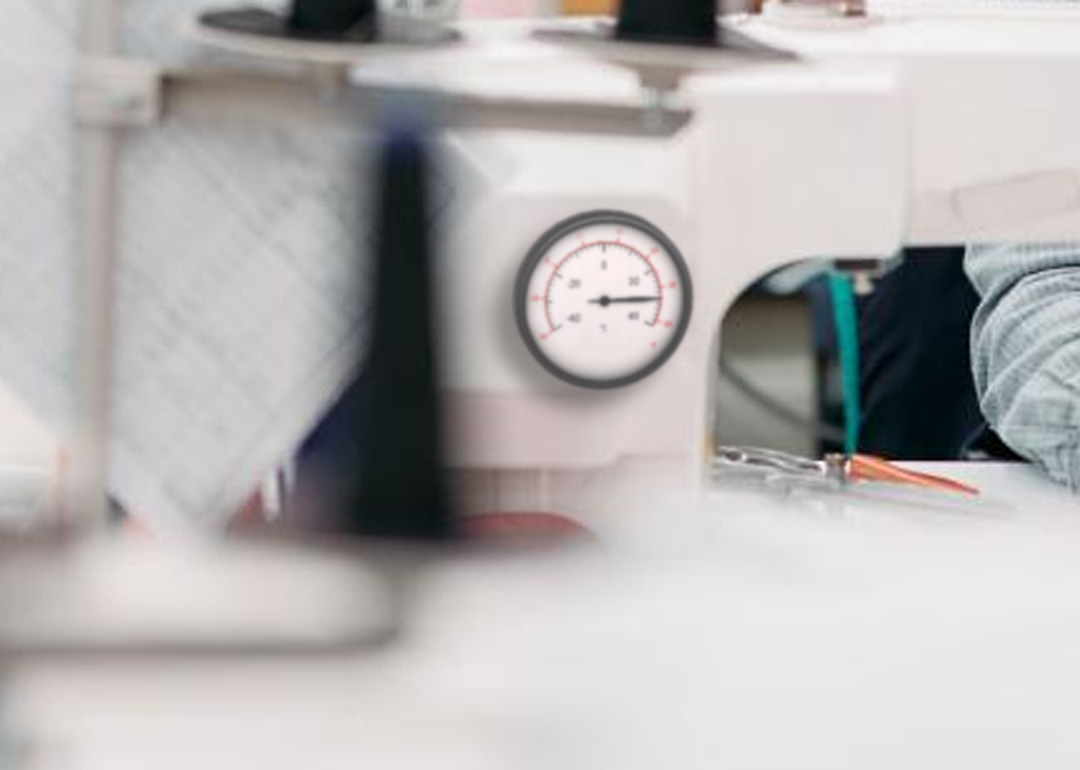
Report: 30 °C
